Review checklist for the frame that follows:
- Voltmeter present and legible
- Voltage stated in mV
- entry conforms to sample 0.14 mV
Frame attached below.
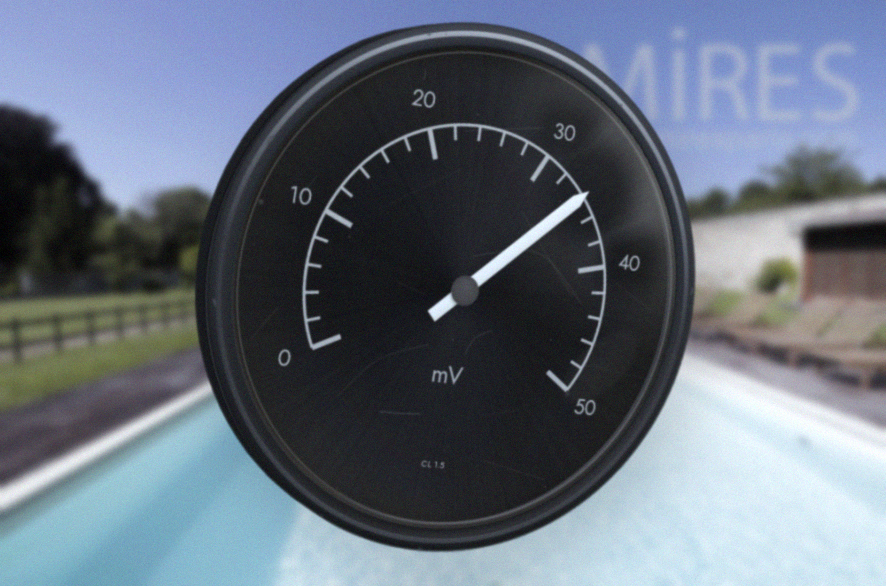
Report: 34 mV
